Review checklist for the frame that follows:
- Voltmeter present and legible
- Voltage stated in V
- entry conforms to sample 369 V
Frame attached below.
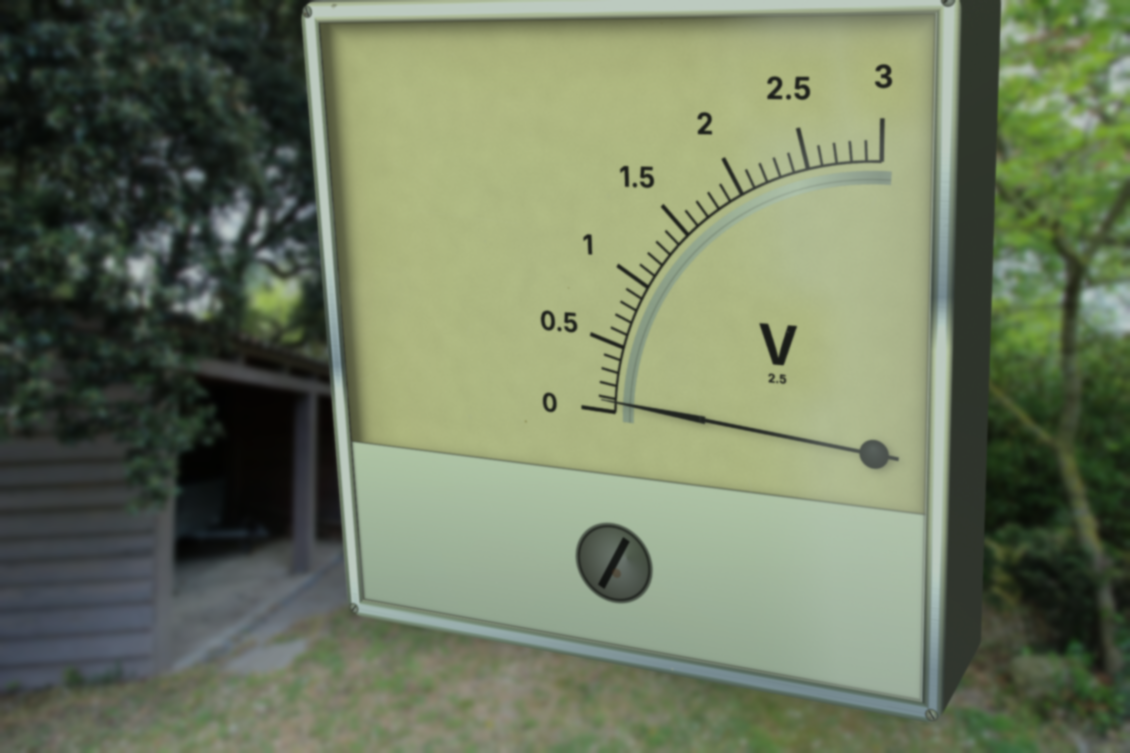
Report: 0.1 V
